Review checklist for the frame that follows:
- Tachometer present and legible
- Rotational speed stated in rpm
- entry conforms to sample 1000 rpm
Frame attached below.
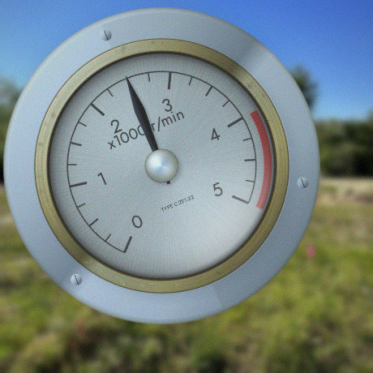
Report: 2500 rpm
